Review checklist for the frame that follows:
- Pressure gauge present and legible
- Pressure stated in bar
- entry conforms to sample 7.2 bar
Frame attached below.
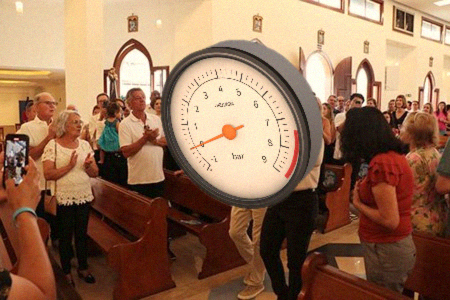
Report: 0 bar
